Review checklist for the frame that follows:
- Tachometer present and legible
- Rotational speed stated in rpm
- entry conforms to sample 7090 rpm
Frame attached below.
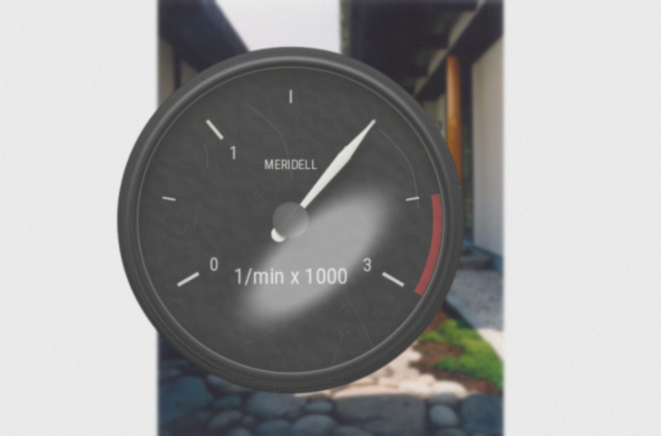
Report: 2000 rpm
